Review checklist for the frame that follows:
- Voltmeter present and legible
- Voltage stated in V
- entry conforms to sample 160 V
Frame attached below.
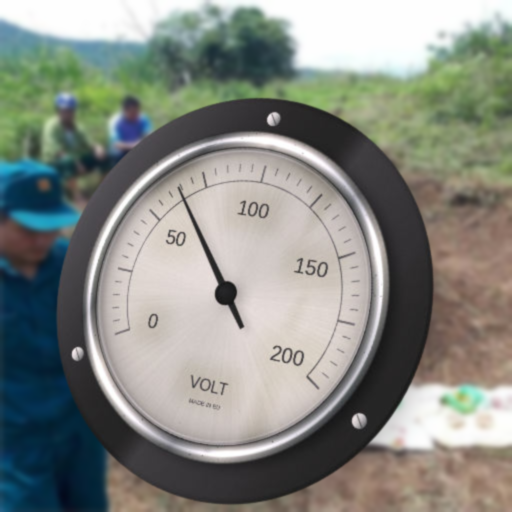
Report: 65 V
